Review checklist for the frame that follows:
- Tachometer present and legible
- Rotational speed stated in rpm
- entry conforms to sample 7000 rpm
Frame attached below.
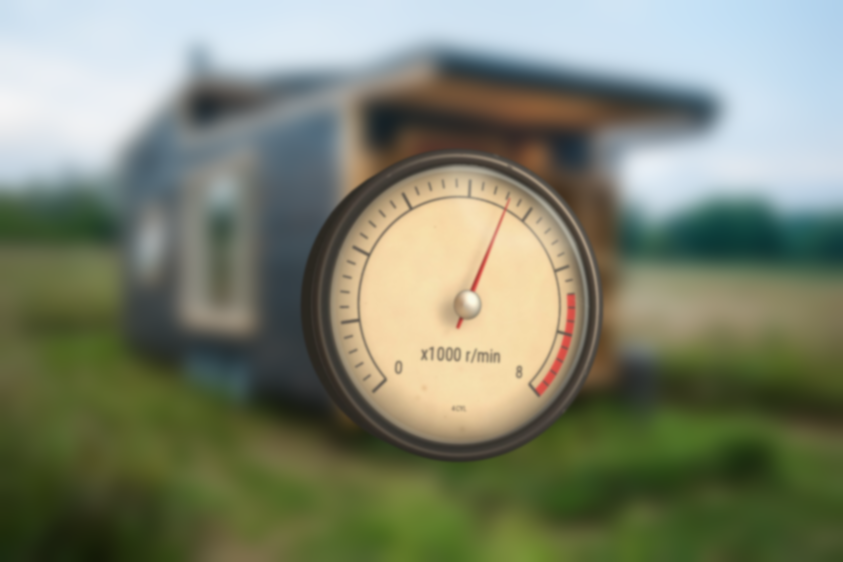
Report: 4600 rpm
